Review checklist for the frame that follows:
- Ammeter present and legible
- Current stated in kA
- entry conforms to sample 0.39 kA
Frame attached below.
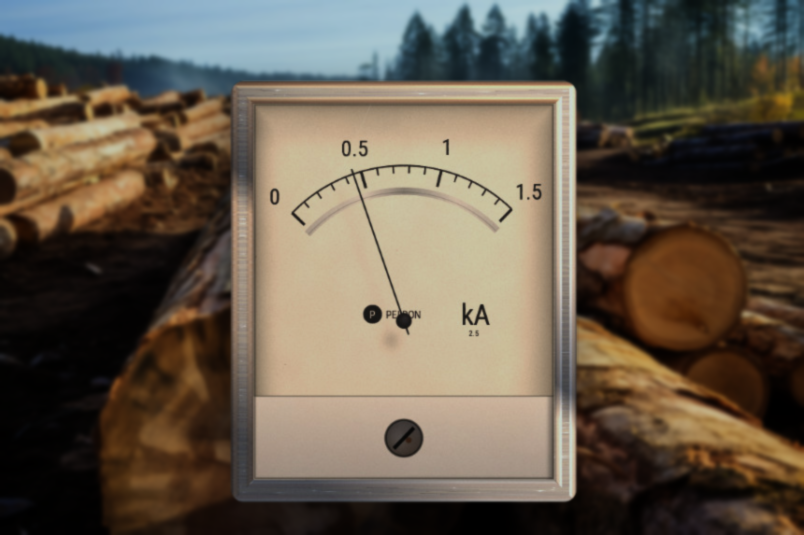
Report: 0.45 kA
